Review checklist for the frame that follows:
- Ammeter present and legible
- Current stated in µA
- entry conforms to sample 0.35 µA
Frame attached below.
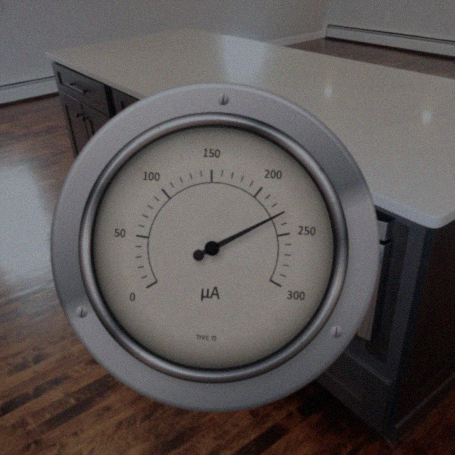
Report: 230 µA
